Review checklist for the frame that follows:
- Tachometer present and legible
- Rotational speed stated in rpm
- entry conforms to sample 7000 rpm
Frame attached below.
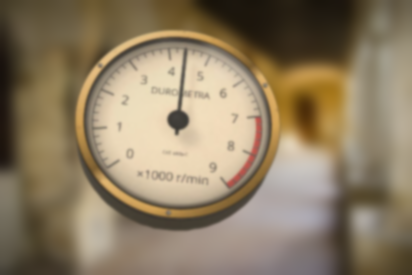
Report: 4400 rpm
